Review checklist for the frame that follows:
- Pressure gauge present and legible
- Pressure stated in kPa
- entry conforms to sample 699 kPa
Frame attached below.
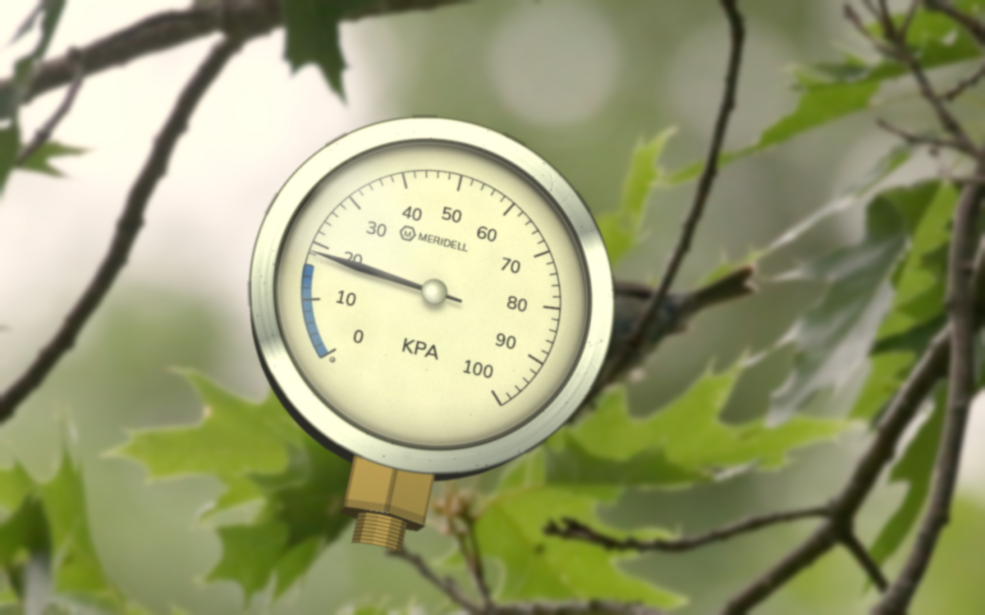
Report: 18 kPa
